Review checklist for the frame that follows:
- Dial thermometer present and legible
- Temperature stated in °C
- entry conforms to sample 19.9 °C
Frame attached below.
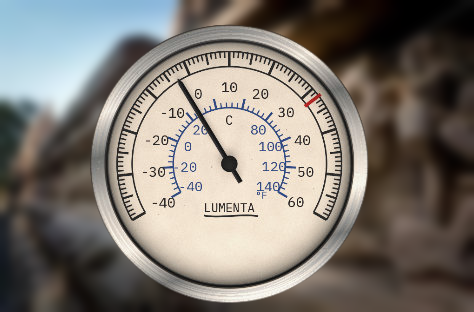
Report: -3 °C
